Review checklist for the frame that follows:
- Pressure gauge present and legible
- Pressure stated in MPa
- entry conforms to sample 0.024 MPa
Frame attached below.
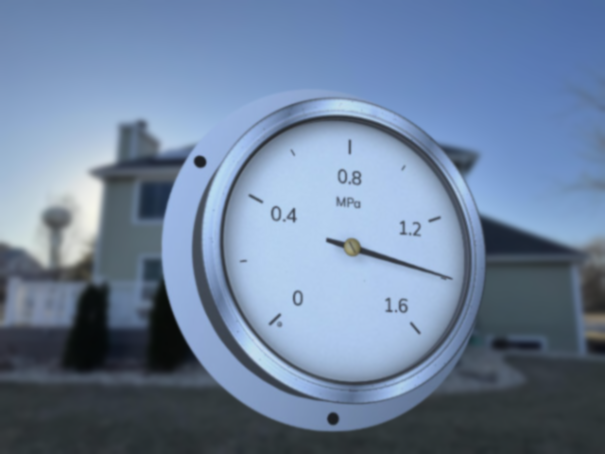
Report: 1.4 MPa
